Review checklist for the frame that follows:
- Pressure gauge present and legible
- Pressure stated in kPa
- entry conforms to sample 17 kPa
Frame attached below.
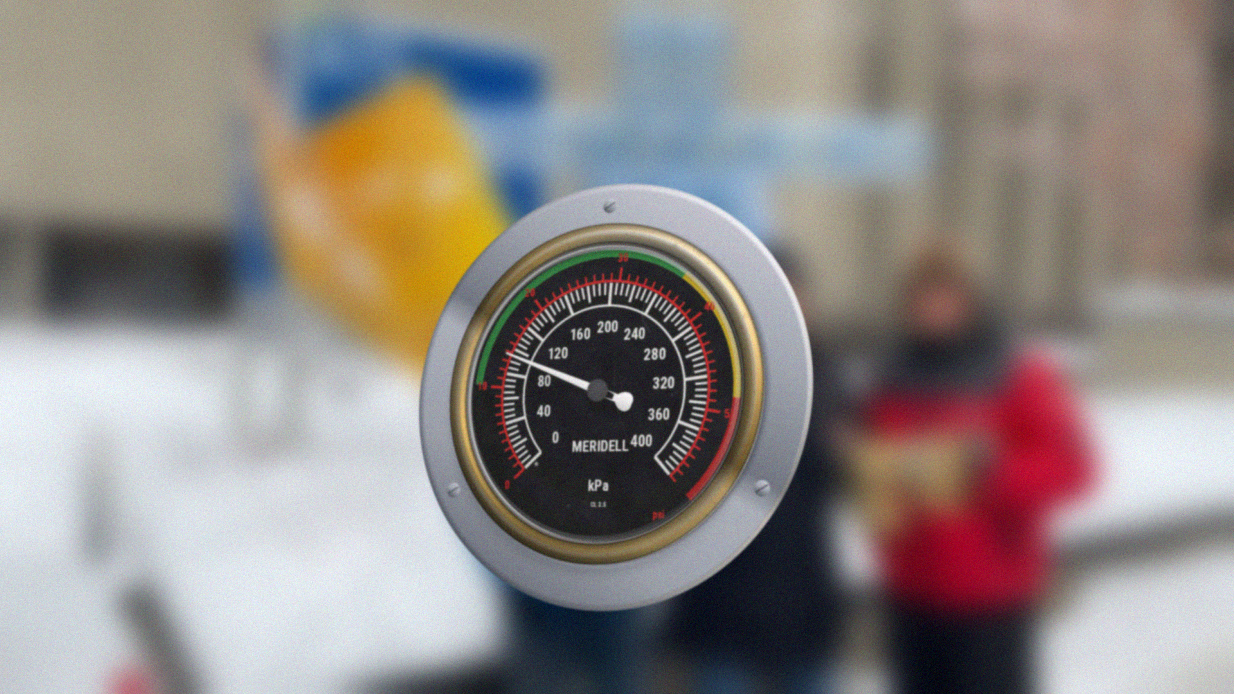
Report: 95 kPa
